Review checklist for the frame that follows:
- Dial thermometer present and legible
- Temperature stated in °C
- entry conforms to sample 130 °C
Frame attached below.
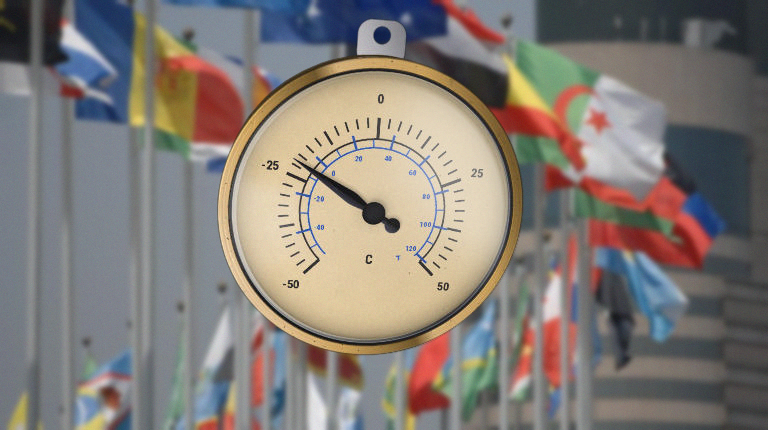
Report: -21.25 °C
